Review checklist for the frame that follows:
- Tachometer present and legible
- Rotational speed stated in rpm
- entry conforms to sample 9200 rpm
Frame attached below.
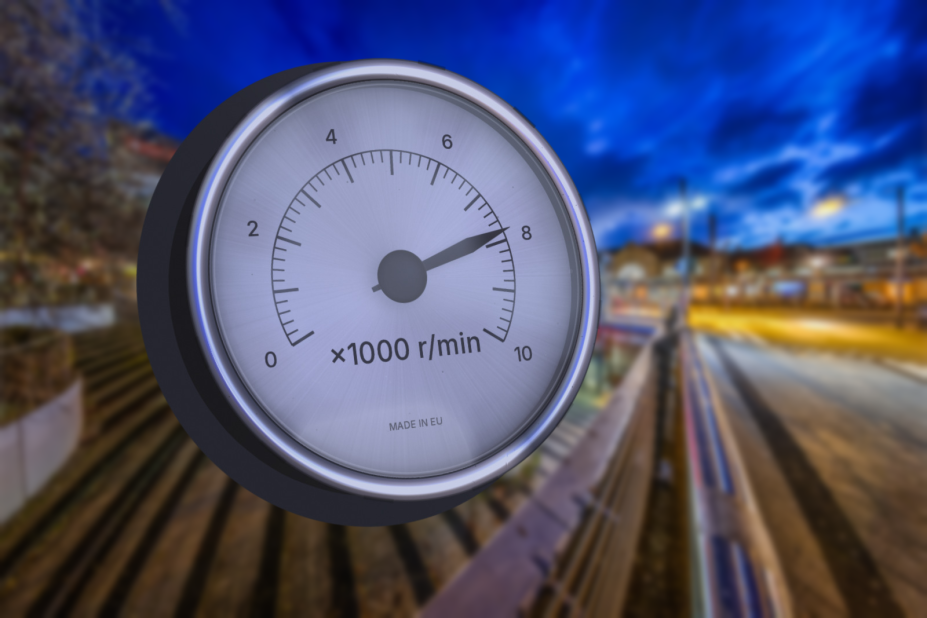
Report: 7800 rpm
